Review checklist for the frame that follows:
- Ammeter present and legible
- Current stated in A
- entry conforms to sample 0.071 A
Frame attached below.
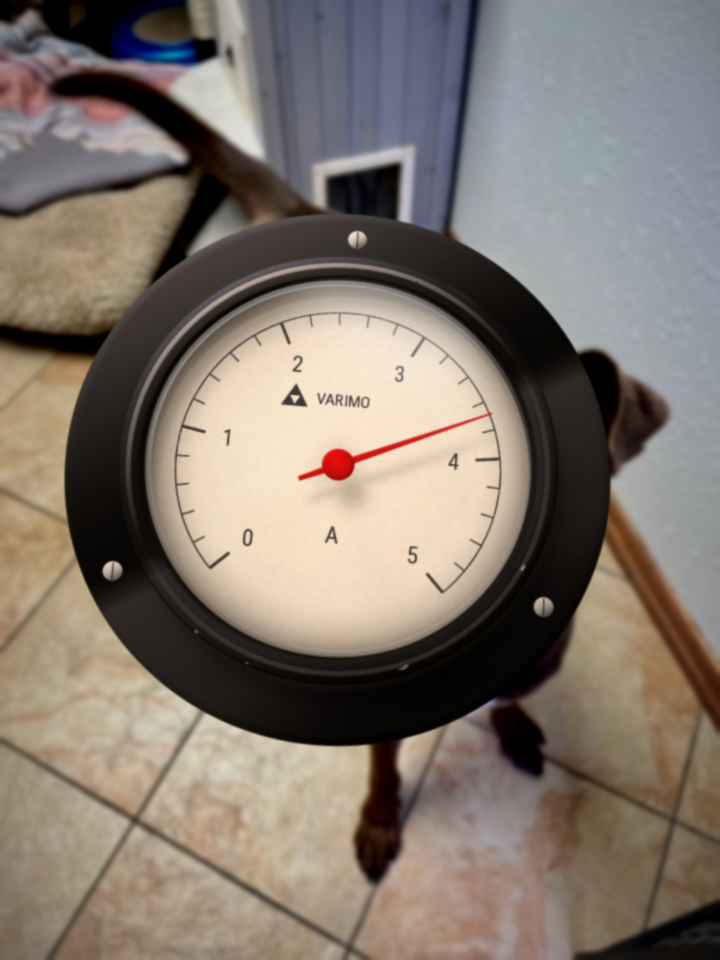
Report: 3.7 A
